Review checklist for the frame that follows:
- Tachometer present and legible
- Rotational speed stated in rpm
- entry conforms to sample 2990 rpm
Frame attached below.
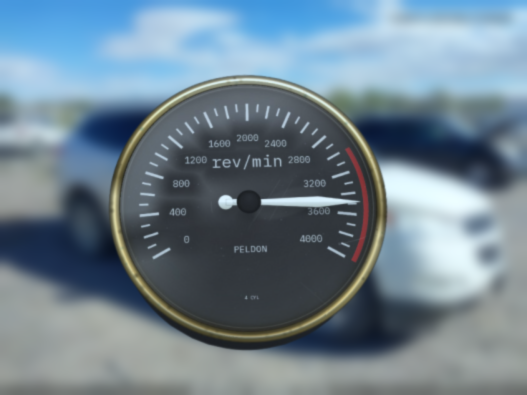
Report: 3500 rpm
